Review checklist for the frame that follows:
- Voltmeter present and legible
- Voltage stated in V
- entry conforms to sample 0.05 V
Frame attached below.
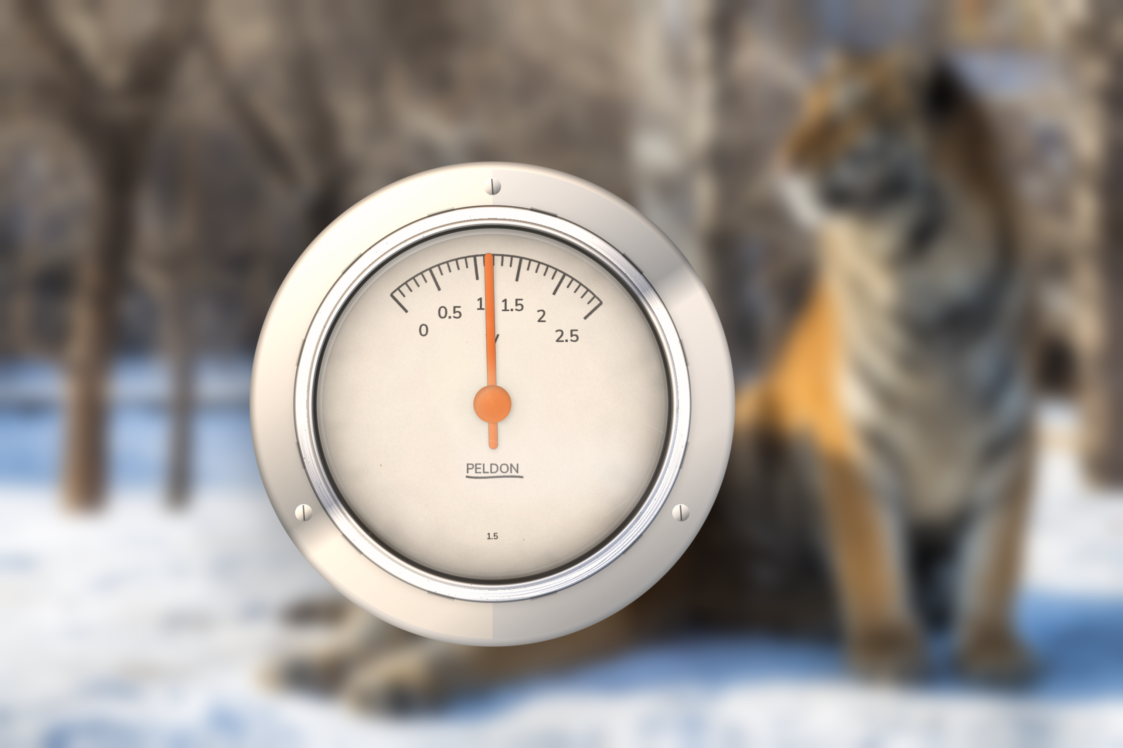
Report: 1.15 V
